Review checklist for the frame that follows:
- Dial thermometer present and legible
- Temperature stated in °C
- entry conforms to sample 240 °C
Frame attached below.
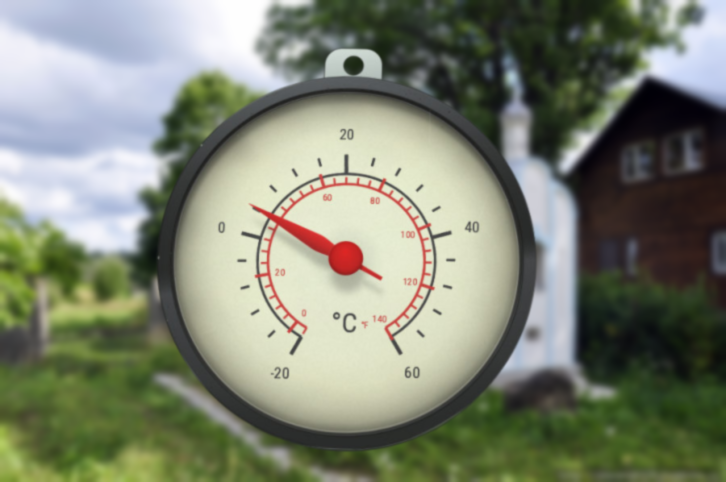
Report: 4 °C
